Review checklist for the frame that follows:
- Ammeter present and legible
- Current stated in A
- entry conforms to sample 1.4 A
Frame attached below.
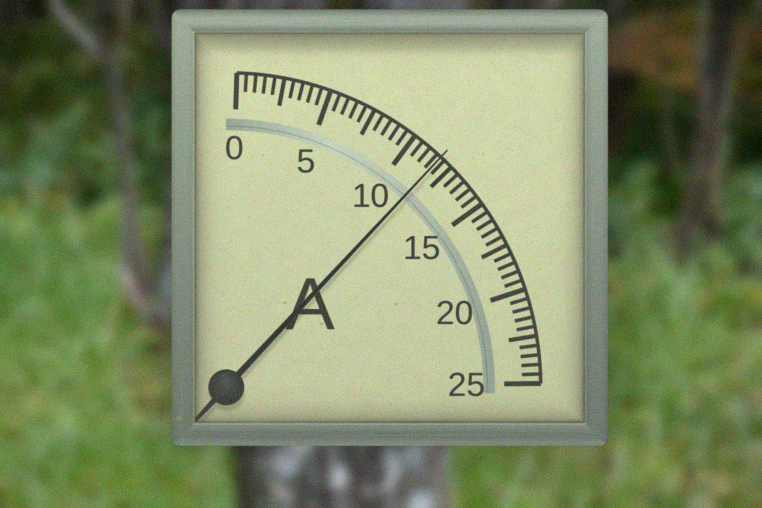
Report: 11.75 A
